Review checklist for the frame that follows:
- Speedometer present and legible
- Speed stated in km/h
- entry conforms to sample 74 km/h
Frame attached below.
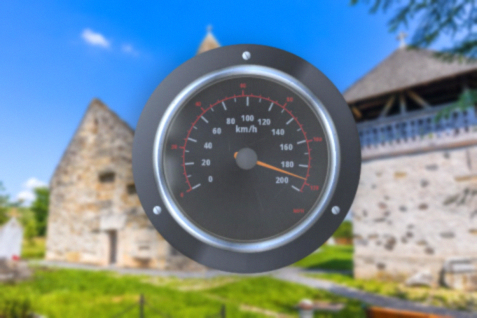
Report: 190 km/h
